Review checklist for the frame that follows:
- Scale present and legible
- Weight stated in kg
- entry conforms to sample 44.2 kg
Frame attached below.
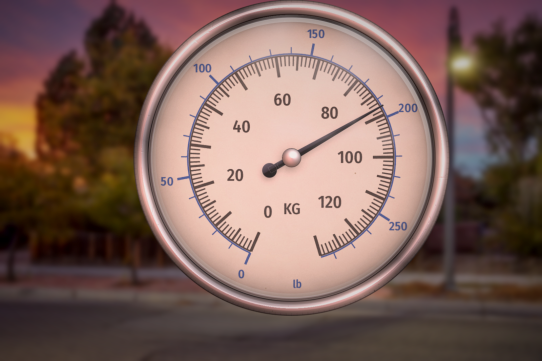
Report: 88 kg
